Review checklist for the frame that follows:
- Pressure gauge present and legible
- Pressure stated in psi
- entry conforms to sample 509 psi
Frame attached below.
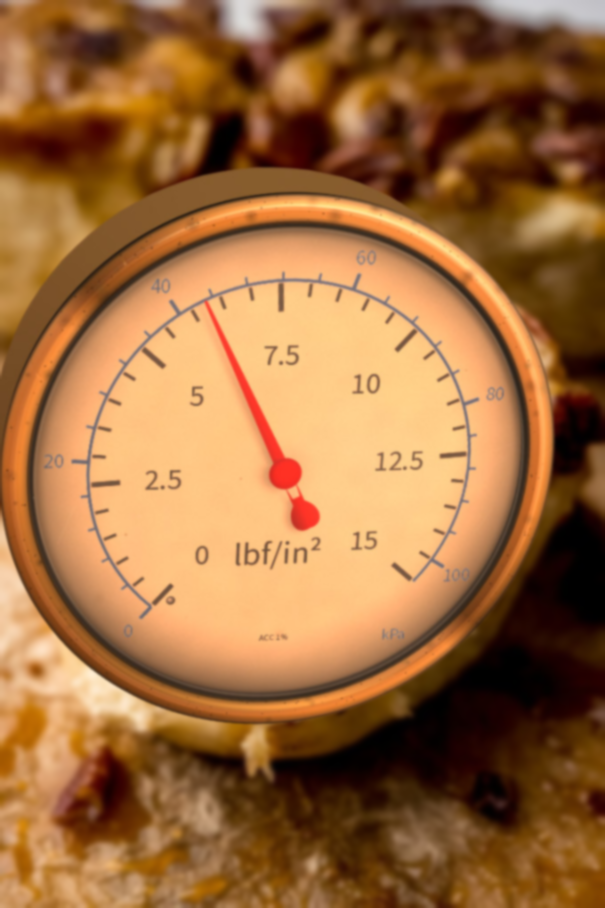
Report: 6.25 psi
